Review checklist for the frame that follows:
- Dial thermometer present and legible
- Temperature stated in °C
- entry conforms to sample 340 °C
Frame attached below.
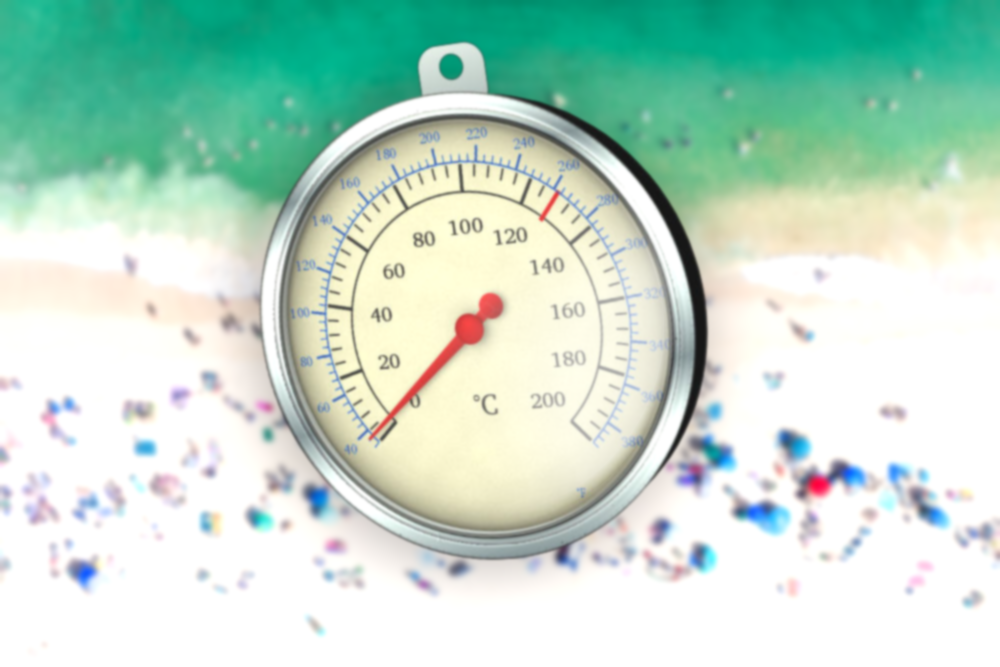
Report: 2 °C
